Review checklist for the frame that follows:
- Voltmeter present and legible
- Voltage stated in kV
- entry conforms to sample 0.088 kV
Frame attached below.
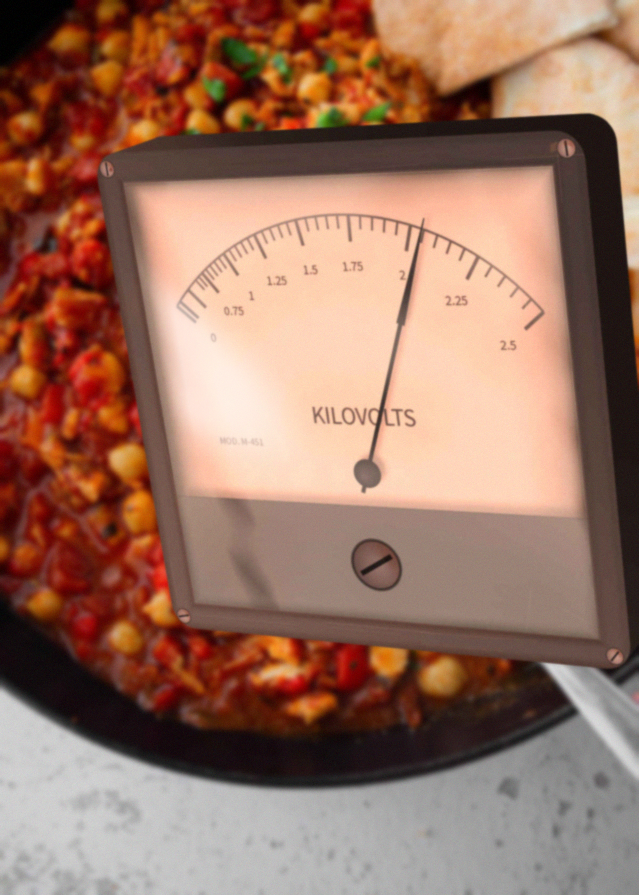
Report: 2.05 kV
